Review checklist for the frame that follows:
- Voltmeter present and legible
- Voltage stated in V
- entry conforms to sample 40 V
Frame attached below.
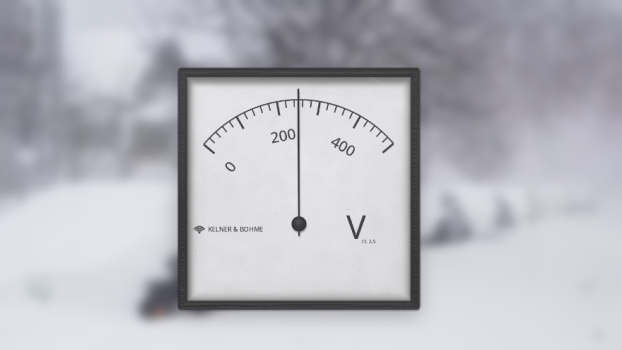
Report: 250 V
